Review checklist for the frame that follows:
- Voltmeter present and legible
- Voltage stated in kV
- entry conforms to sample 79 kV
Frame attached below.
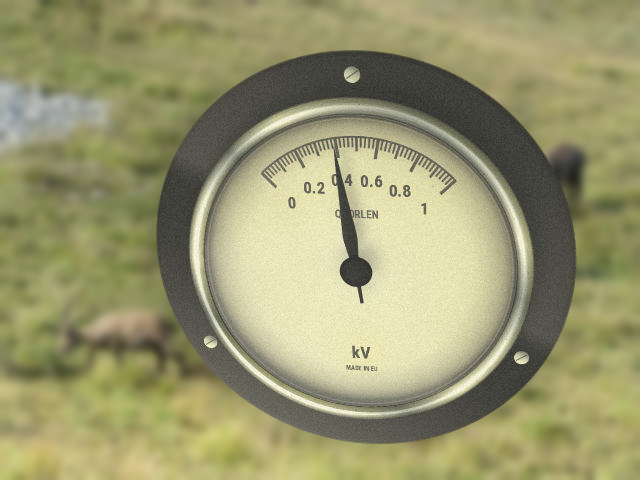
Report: 0.4 kV
